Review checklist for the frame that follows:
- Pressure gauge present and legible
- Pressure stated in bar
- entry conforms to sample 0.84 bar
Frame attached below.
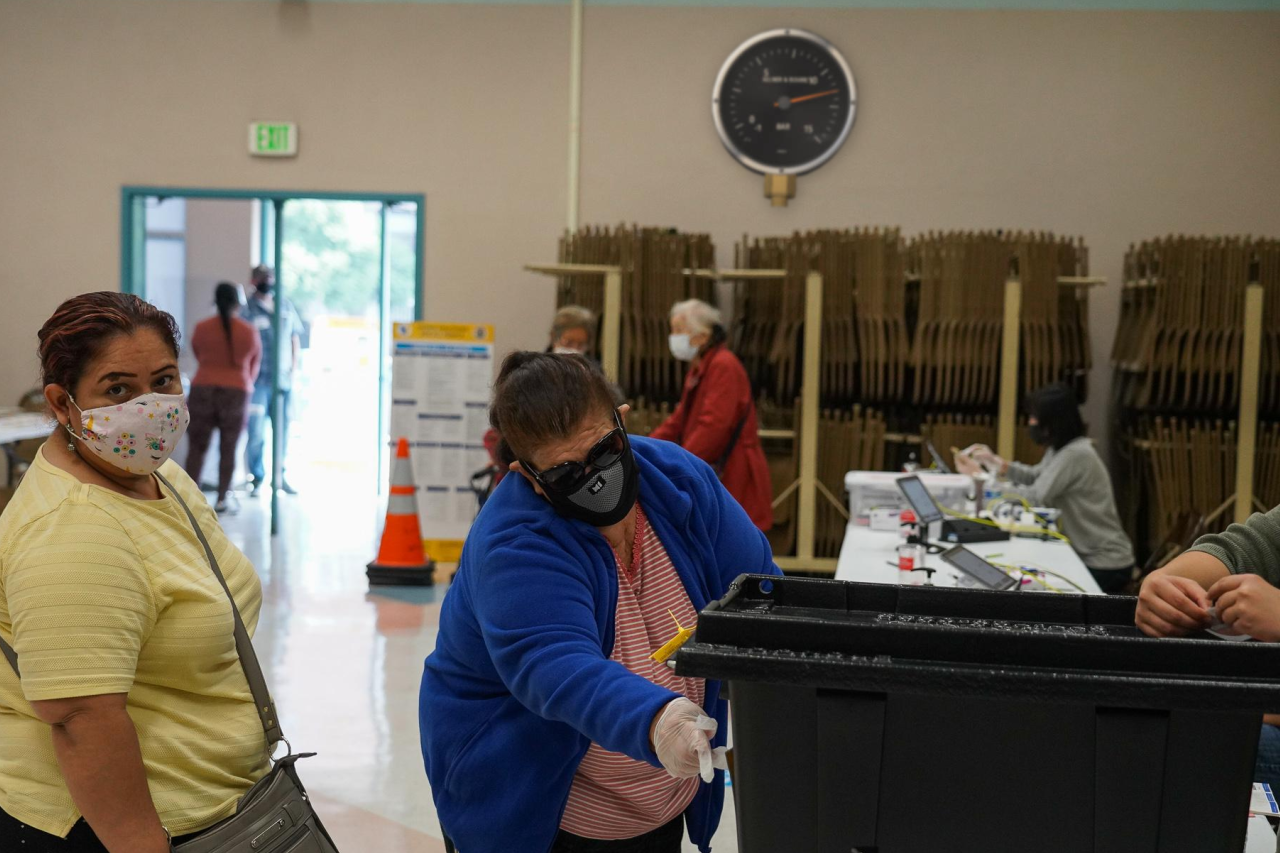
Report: 11.5 bar
